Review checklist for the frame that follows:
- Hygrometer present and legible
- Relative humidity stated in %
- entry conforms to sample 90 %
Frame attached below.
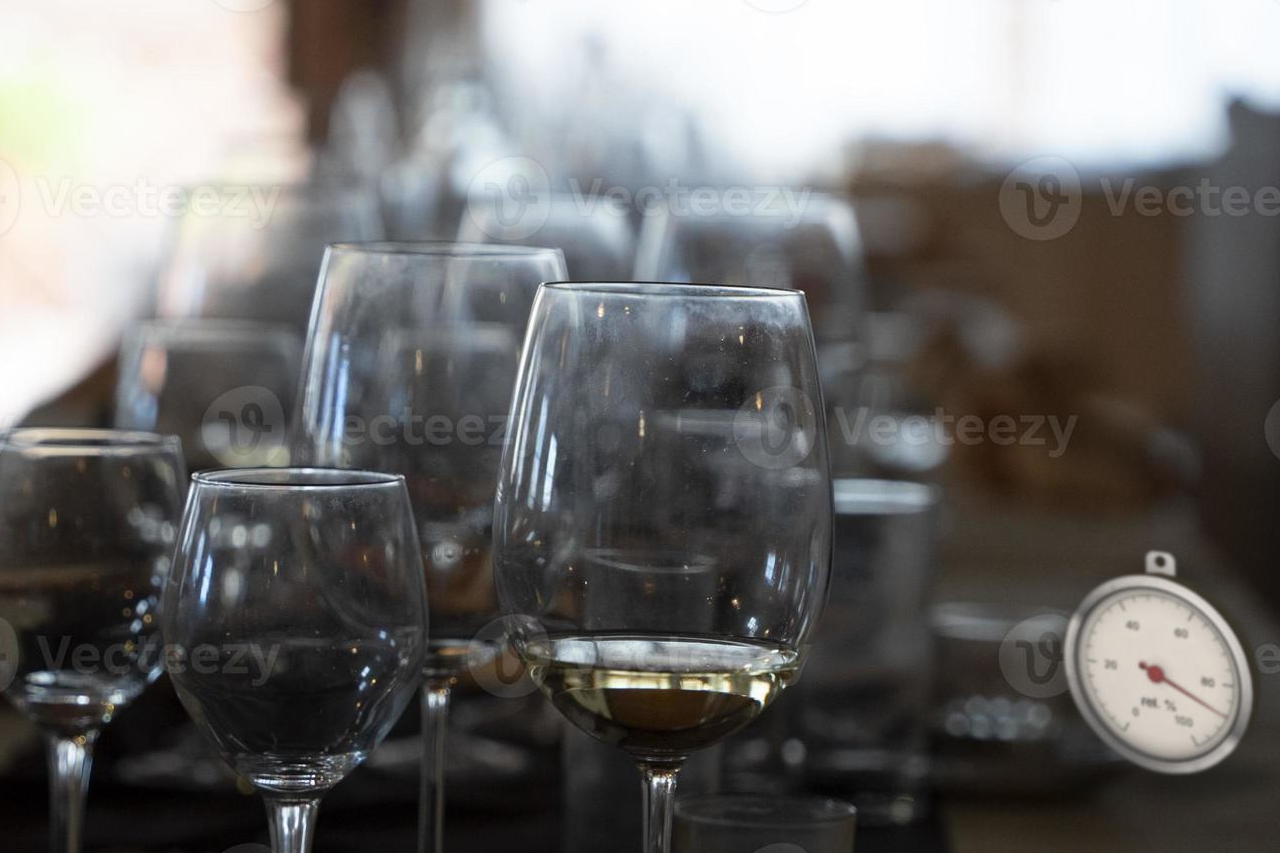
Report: 88 %
